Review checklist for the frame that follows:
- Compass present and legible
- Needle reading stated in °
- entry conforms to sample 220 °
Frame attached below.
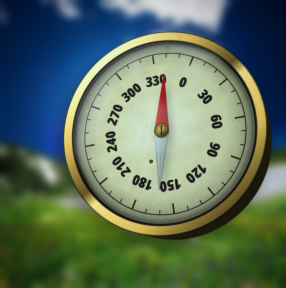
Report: 340 °
